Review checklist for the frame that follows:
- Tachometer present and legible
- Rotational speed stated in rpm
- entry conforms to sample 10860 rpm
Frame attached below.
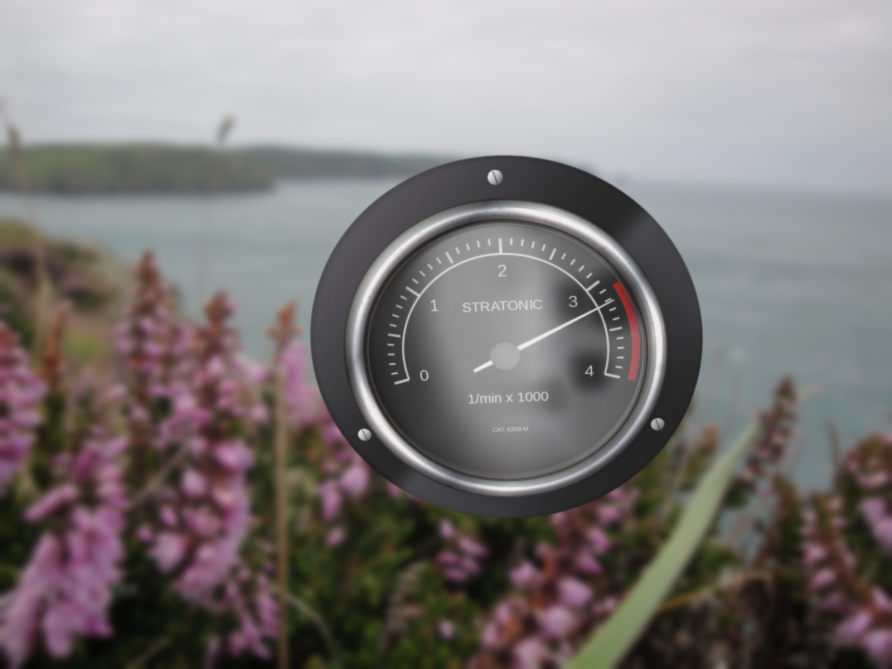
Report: 3200 rpm
